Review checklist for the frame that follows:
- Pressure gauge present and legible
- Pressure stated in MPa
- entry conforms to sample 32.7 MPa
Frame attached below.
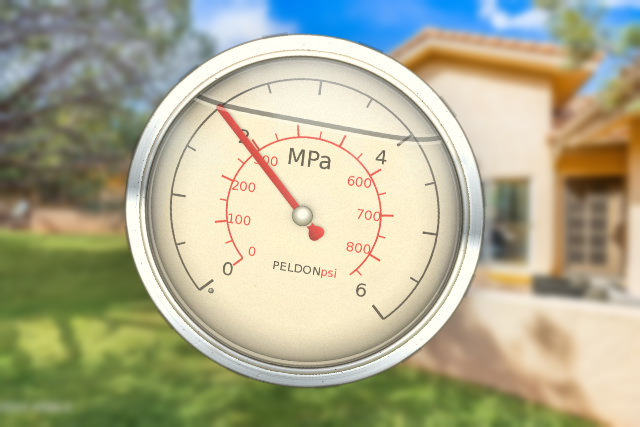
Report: 2 MPa
